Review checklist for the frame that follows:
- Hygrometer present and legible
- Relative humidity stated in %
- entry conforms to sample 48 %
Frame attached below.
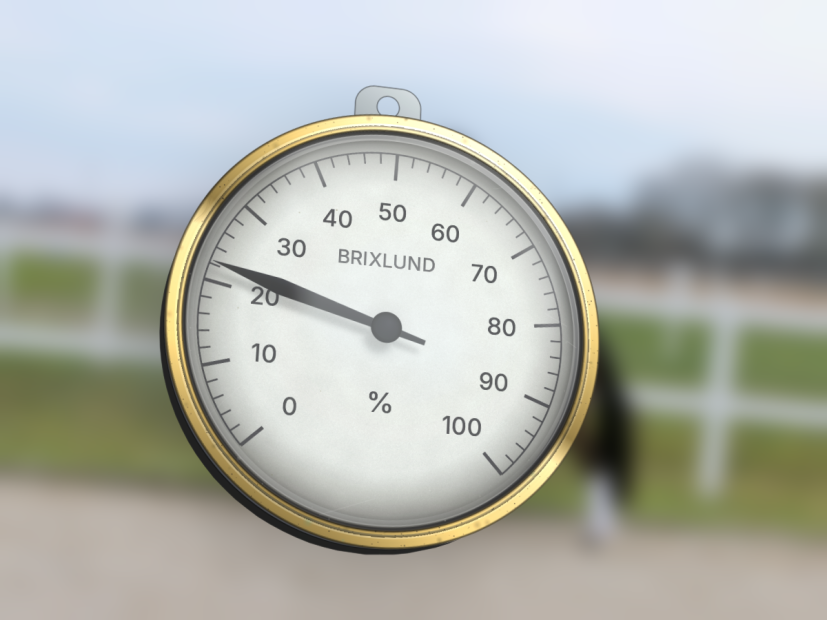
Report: 22 %
